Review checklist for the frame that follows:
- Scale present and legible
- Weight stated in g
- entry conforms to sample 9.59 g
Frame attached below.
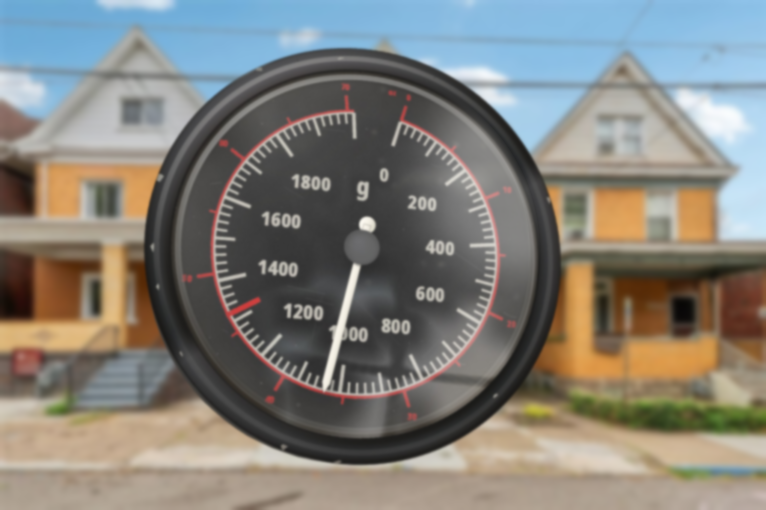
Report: 1040 g
